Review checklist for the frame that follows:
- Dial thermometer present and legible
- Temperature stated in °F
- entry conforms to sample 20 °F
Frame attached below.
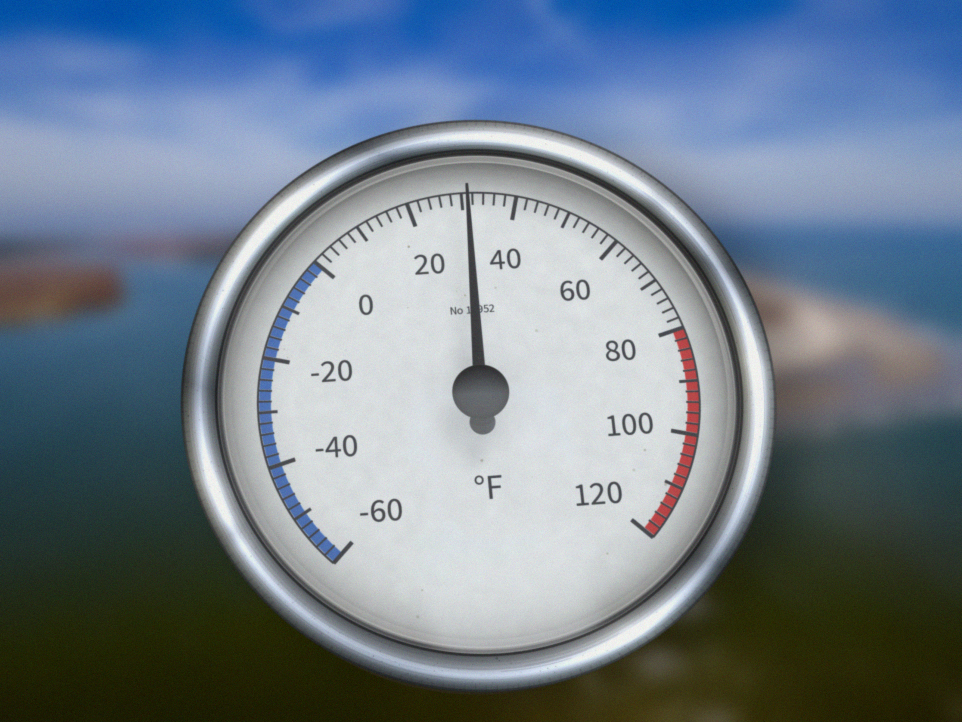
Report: 31 °F
